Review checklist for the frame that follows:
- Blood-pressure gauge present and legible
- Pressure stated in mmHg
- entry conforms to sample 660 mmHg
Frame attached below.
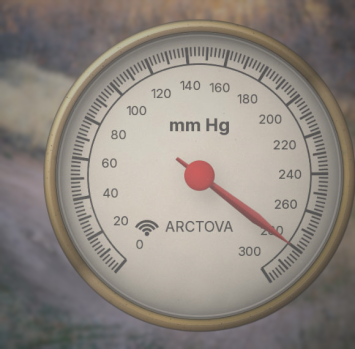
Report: 280 mmHg
